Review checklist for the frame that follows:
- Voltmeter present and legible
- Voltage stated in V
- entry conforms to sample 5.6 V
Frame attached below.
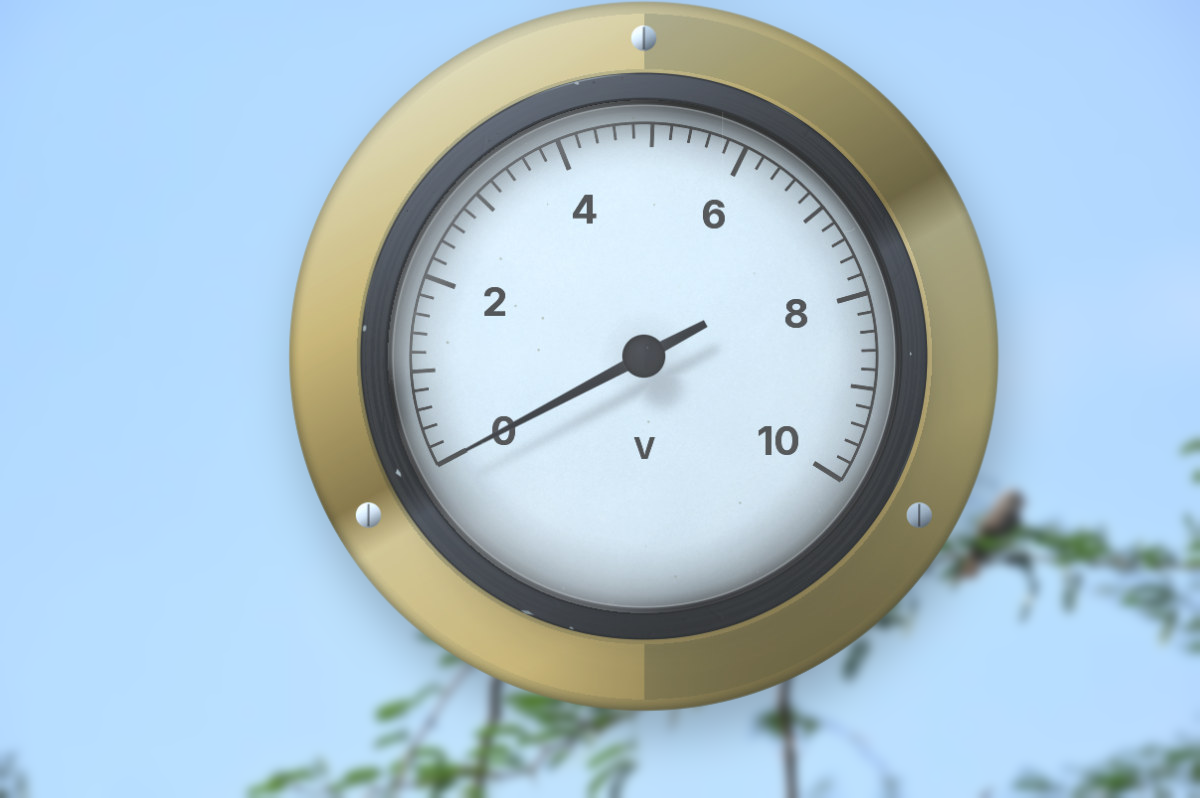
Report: 0 V
